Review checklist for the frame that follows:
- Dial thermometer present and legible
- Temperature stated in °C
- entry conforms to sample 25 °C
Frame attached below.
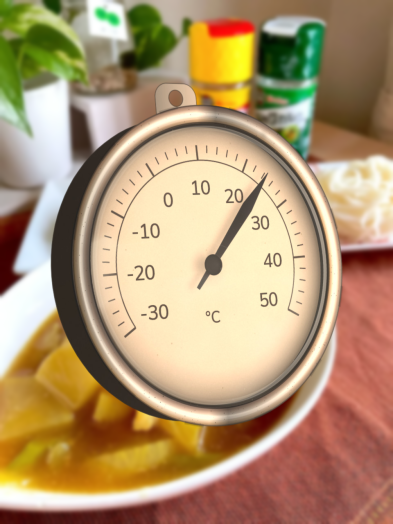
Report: 24 °C
